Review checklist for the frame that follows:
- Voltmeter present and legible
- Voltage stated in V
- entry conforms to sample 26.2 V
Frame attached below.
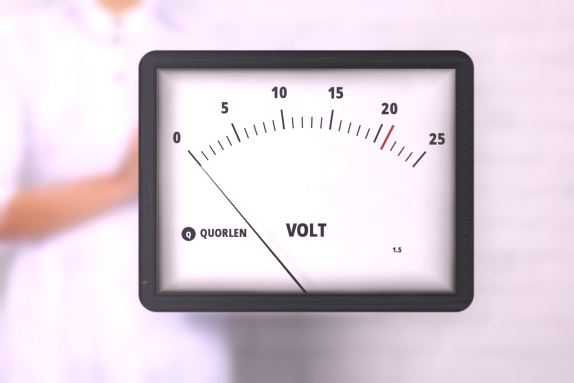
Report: 0 V
